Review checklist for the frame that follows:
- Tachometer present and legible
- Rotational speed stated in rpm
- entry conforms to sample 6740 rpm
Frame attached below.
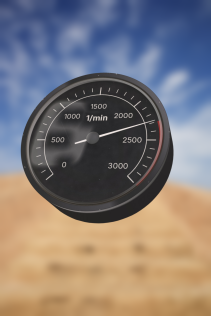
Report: 2300 rpm
